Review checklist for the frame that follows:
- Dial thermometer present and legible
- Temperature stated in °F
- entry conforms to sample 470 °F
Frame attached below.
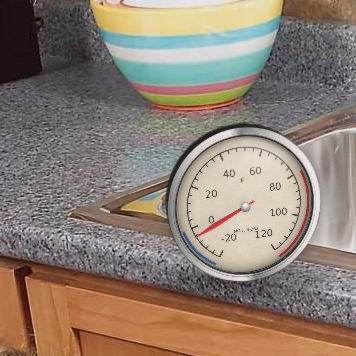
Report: -4 °F
